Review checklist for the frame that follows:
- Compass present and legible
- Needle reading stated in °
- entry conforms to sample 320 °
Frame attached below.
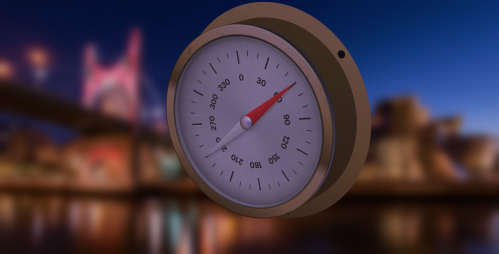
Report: 60 °
